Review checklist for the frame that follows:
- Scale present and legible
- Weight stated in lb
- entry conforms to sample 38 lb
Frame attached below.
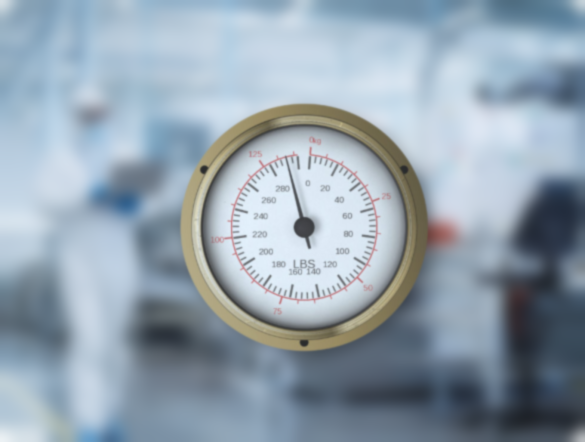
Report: 292 lb
